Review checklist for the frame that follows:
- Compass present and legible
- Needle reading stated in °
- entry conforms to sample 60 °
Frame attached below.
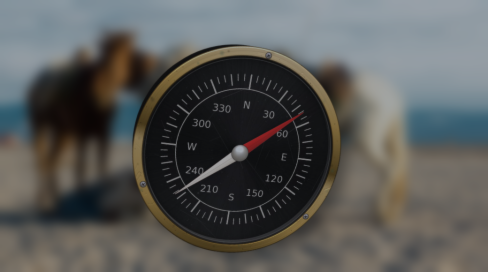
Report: 50 °
